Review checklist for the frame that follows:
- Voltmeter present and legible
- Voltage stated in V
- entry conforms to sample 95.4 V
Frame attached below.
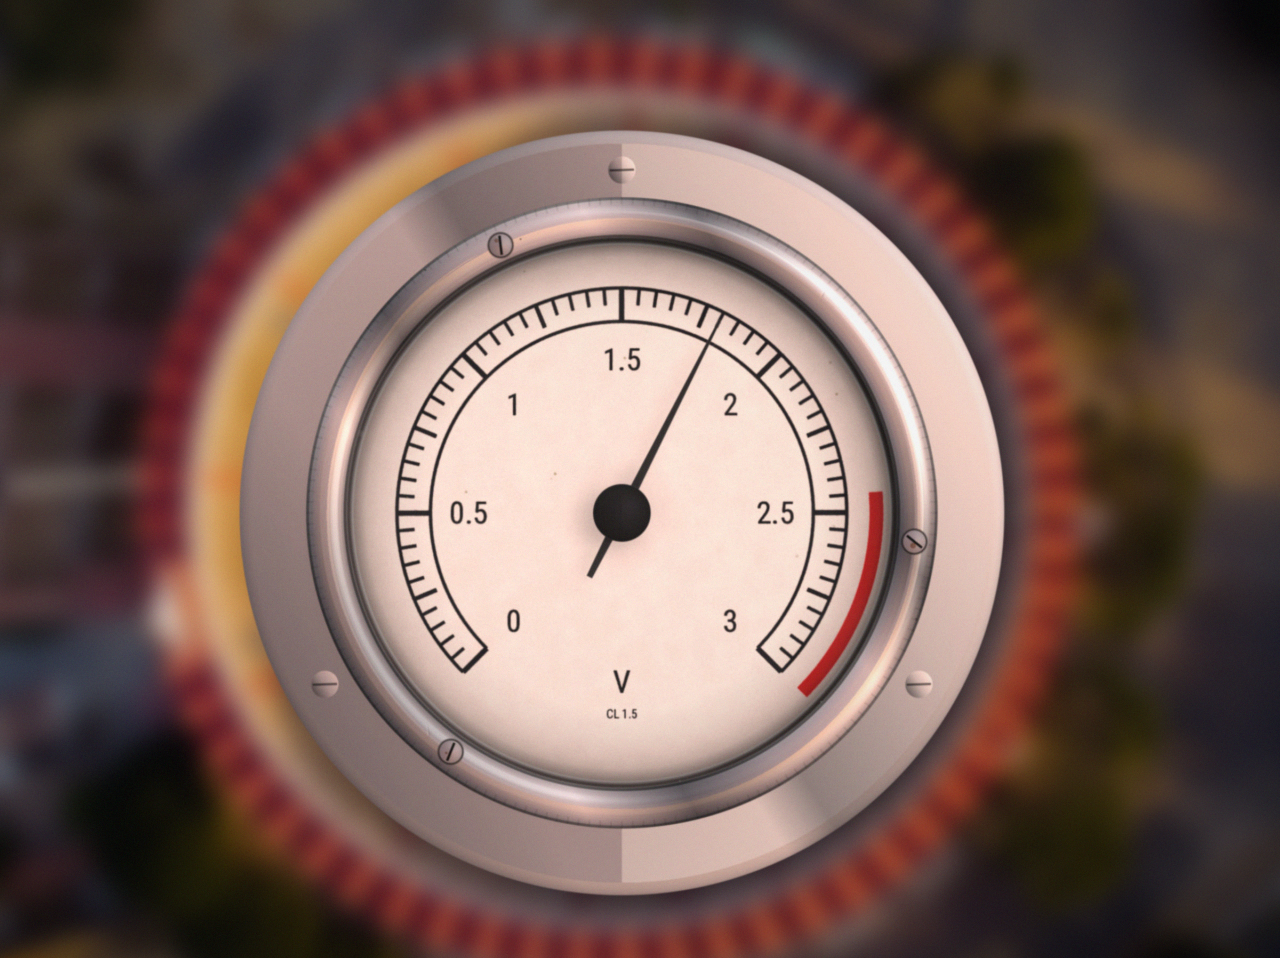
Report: 1.8 V
